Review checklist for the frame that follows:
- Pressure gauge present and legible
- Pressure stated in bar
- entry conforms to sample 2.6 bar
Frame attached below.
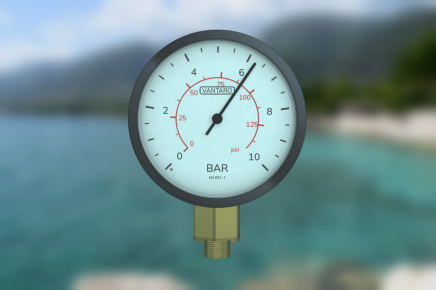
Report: 6.25 bar
